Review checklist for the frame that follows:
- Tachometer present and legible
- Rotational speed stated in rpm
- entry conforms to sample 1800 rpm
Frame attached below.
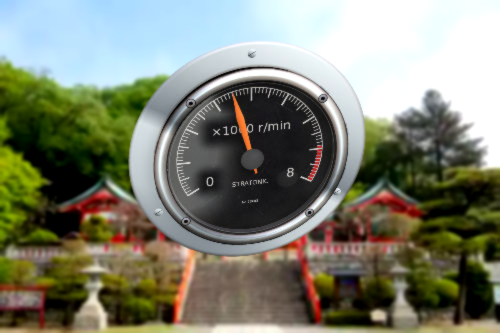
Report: 3500 rpm
